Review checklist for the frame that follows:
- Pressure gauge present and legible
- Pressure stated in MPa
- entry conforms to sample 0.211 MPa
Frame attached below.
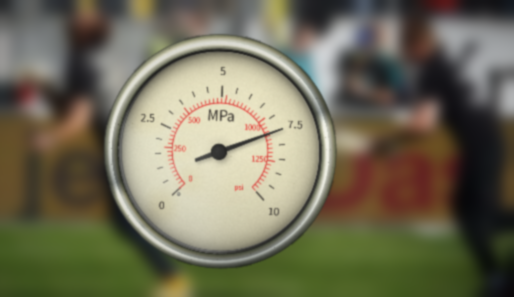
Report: 7.5 MPa
